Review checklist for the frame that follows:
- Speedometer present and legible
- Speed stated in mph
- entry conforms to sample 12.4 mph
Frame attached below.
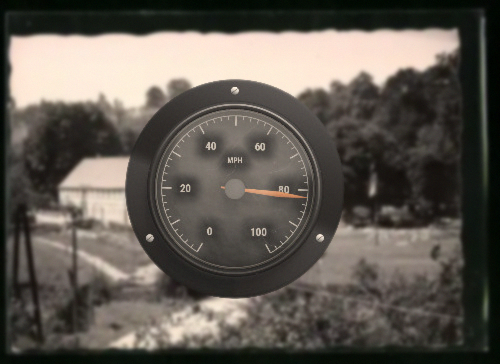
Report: 82 mph
